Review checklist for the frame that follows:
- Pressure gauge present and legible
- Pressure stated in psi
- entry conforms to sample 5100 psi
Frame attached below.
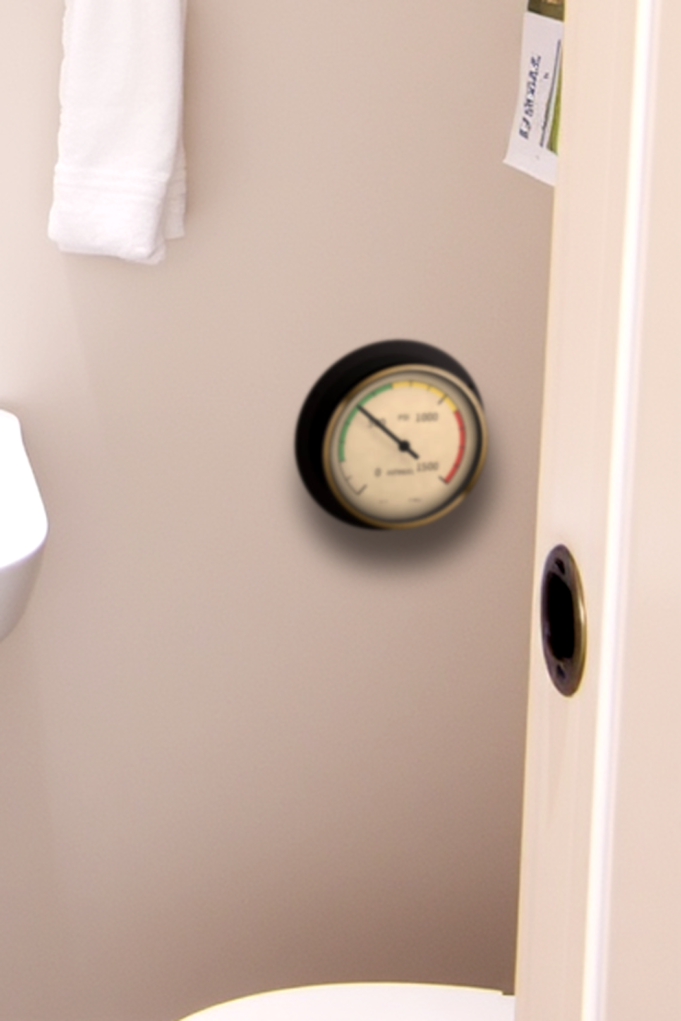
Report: 500 psi
